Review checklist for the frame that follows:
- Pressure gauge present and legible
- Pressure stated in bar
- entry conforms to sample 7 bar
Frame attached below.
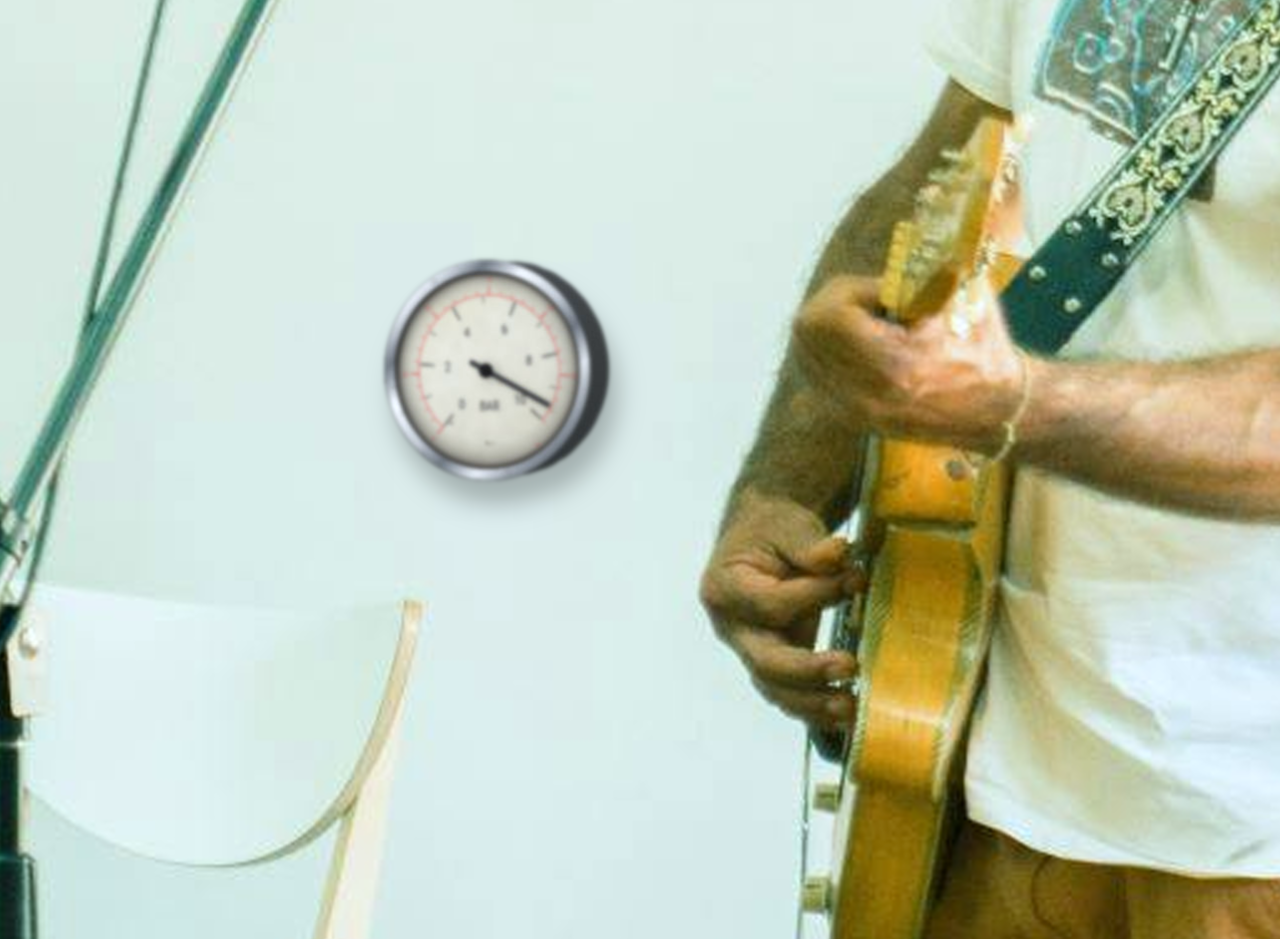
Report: 9.5 bar
